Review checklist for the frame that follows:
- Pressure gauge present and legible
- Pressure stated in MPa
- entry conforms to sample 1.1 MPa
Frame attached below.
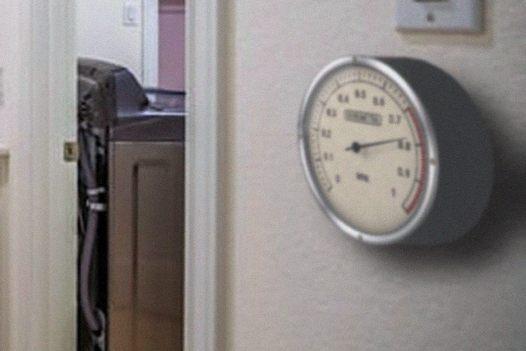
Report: 0.78 MPa
